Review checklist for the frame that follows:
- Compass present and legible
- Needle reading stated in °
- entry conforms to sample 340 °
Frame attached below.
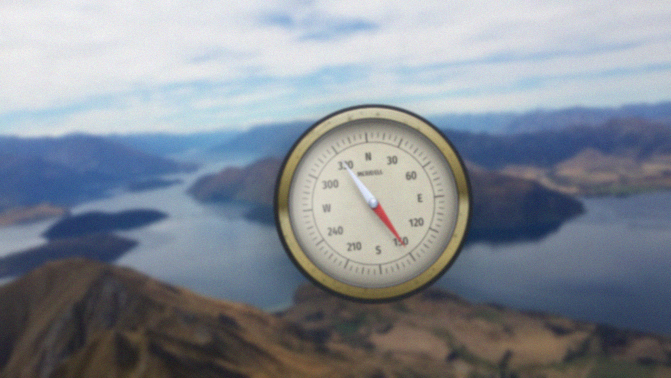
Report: 150 °
